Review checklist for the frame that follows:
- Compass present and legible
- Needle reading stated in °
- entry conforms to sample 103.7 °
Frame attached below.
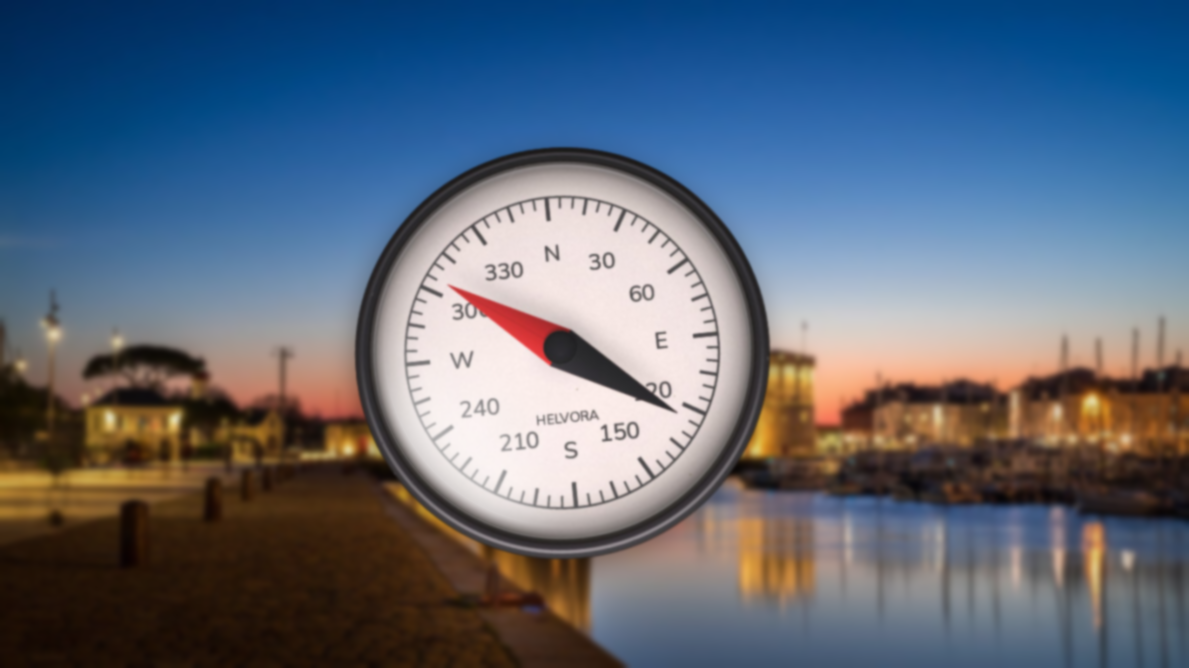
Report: 305 °
